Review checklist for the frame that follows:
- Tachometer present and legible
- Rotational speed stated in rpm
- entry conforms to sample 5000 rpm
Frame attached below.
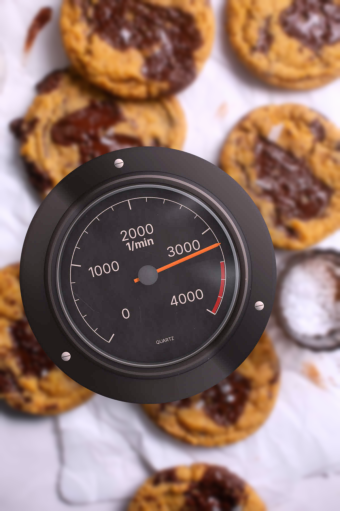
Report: 3200 rpm
